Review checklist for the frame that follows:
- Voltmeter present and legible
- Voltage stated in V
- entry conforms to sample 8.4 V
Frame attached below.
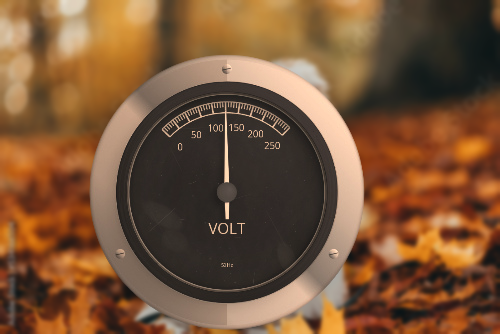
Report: 125 V
